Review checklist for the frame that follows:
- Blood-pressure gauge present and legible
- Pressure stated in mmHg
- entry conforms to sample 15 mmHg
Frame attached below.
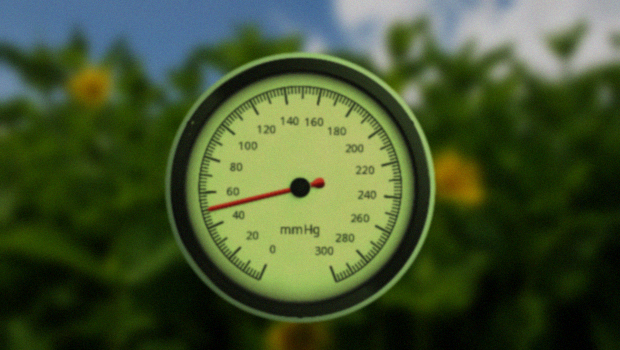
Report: 50 mmHg
